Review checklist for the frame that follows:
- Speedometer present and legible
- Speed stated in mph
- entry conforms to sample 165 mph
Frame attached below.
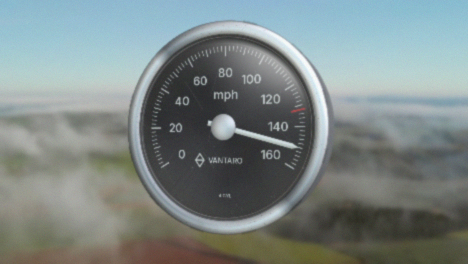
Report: 150 mph
